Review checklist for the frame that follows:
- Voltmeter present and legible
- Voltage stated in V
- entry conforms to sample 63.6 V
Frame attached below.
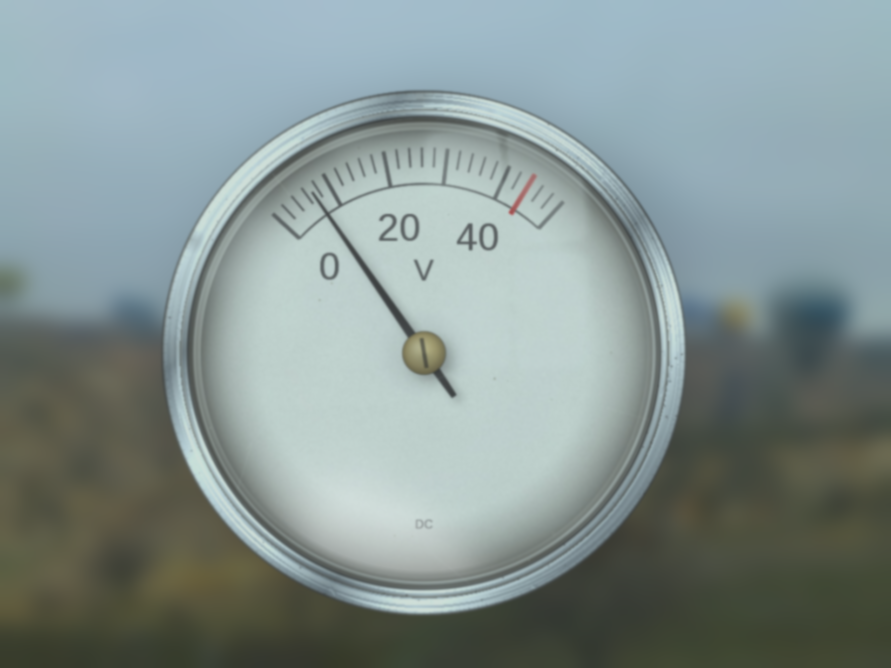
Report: 7 V
